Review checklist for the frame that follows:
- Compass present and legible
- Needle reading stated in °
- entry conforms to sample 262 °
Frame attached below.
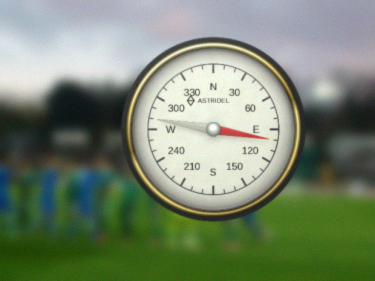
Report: 100 °
